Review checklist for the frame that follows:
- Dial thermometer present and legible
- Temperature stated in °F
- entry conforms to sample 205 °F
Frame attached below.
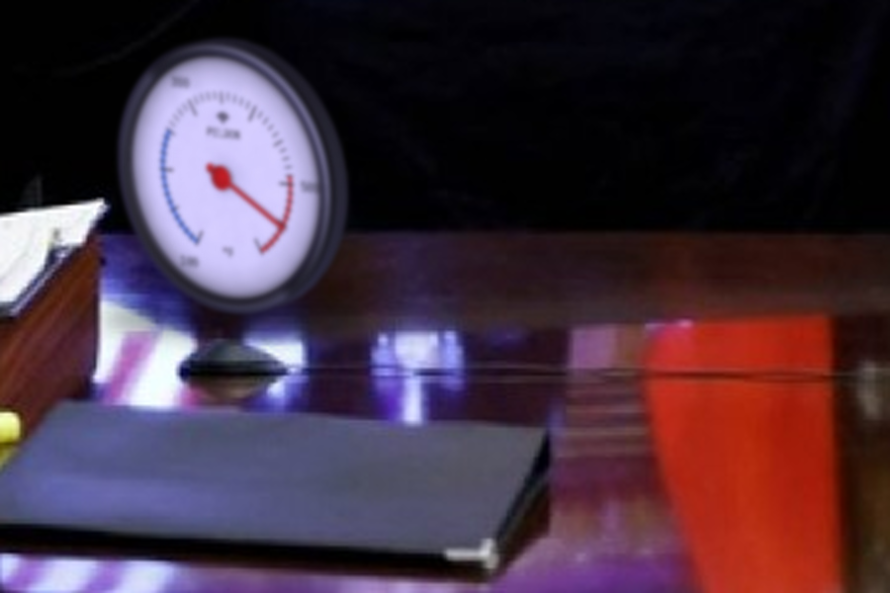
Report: 550 °F
